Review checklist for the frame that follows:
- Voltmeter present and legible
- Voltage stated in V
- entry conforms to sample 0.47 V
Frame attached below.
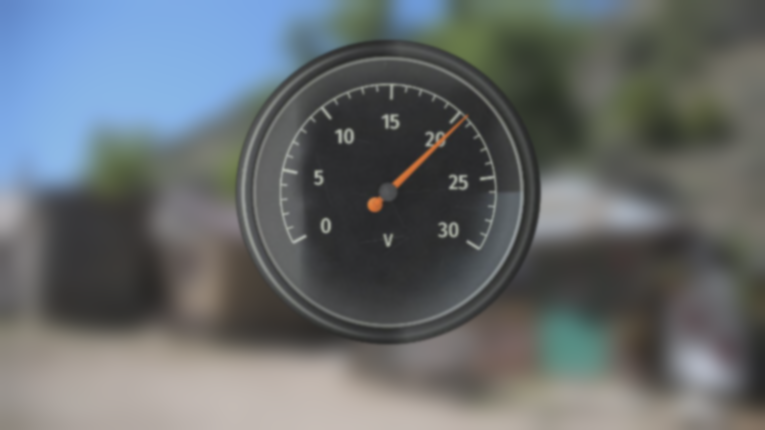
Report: 20.5 V
